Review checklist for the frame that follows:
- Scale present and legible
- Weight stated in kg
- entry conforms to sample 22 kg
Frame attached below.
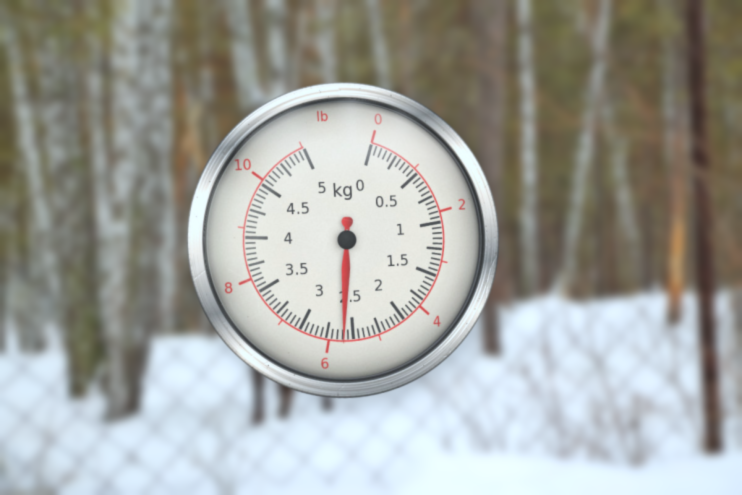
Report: 2.6 kg
